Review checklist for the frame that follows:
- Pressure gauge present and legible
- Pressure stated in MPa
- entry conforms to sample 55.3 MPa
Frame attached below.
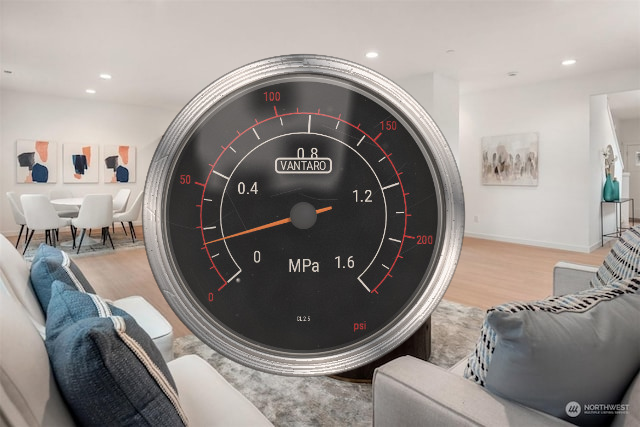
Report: 0.15 MPa
